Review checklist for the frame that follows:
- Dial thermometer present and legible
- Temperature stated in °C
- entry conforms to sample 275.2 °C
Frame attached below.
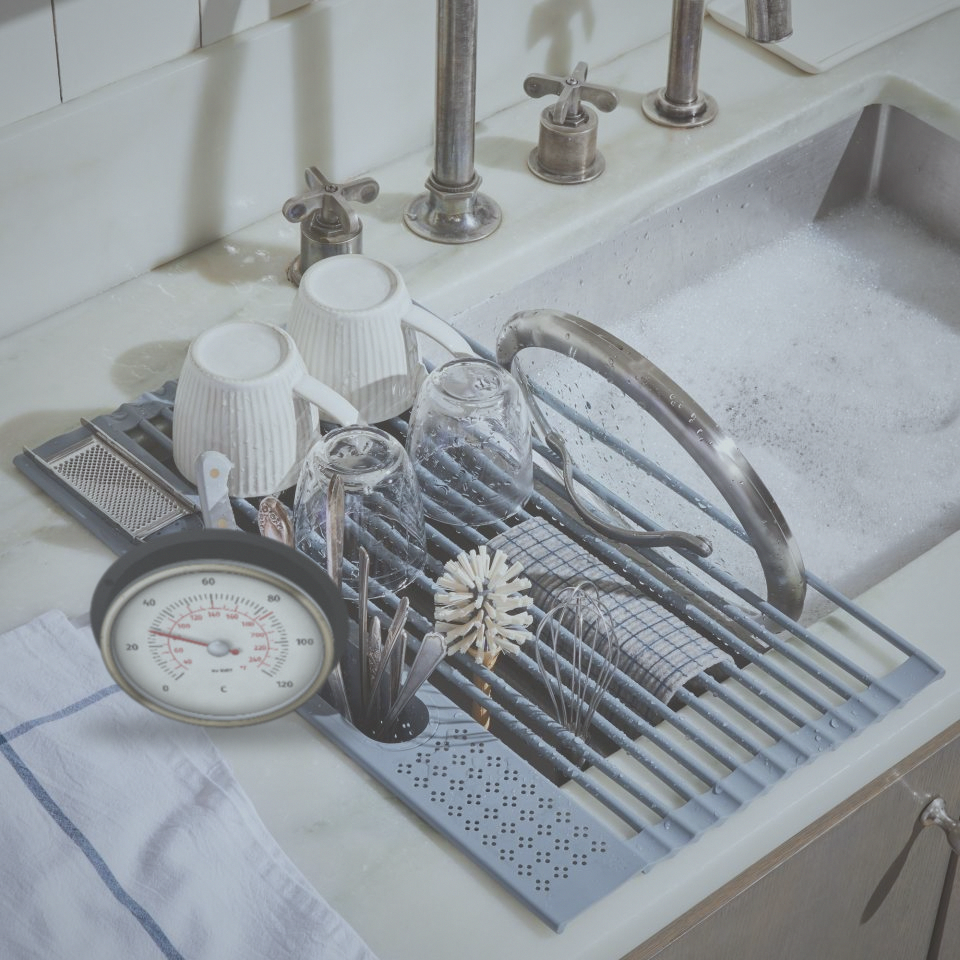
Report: 30 °C
